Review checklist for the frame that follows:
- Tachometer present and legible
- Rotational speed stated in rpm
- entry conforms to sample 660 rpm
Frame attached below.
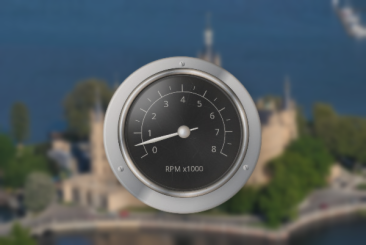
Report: 500 rpm
